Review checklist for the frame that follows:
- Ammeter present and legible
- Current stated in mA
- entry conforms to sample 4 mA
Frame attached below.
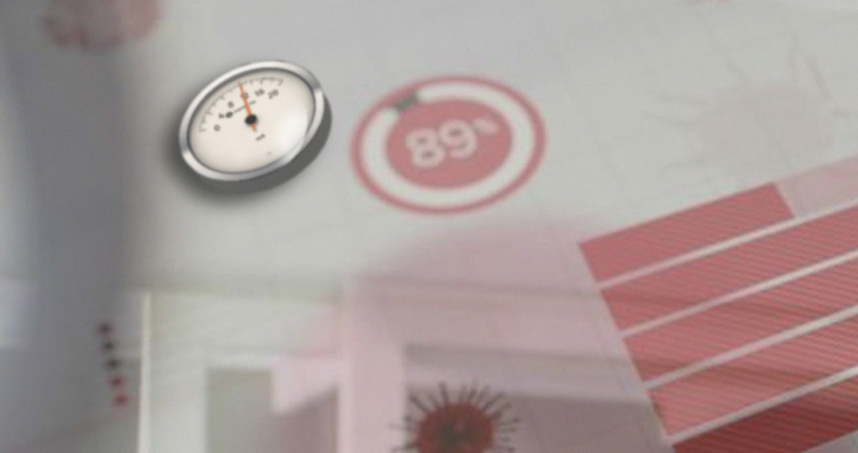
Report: 12 mA
